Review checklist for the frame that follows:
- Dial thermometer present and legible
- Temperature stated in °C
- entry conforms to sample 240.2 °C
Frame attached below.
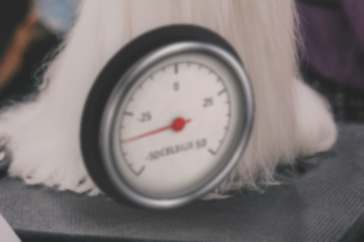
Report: -35 °C
